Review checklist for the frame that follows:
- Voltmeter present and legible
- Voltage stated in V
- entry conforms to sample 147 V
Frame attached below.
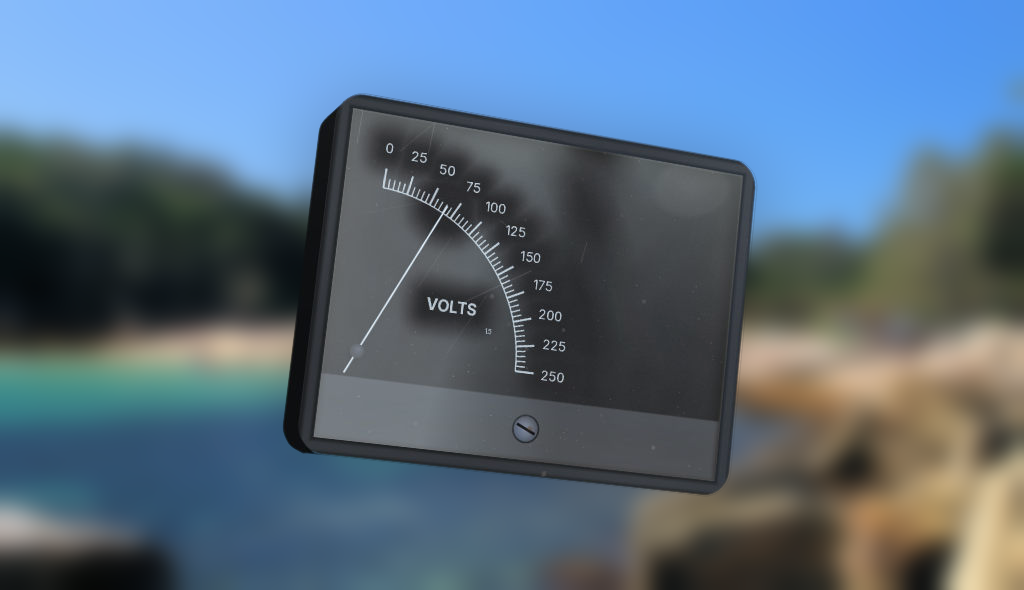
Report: 65 V
